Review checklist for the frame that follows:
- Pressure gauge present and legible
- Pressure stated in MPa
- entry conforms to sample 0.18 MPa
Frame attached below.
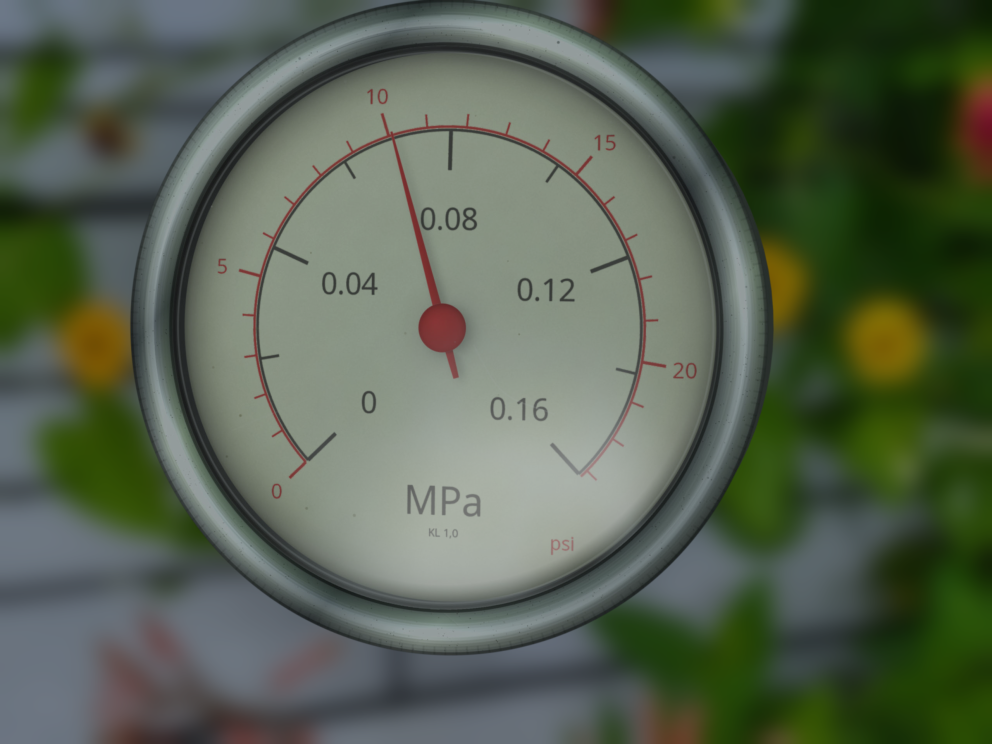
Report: 0.07 MPa
